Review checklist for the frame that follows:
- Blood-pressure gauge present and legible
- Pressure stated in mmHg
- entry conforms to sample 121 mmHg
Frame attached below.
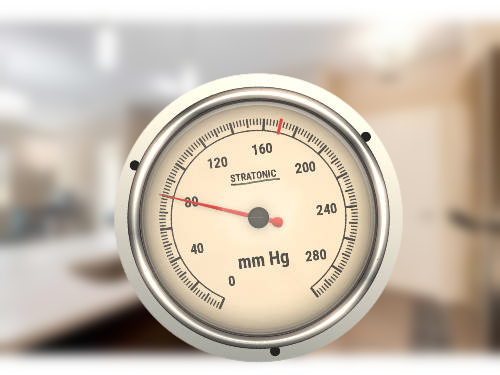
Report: 80 mmHg
